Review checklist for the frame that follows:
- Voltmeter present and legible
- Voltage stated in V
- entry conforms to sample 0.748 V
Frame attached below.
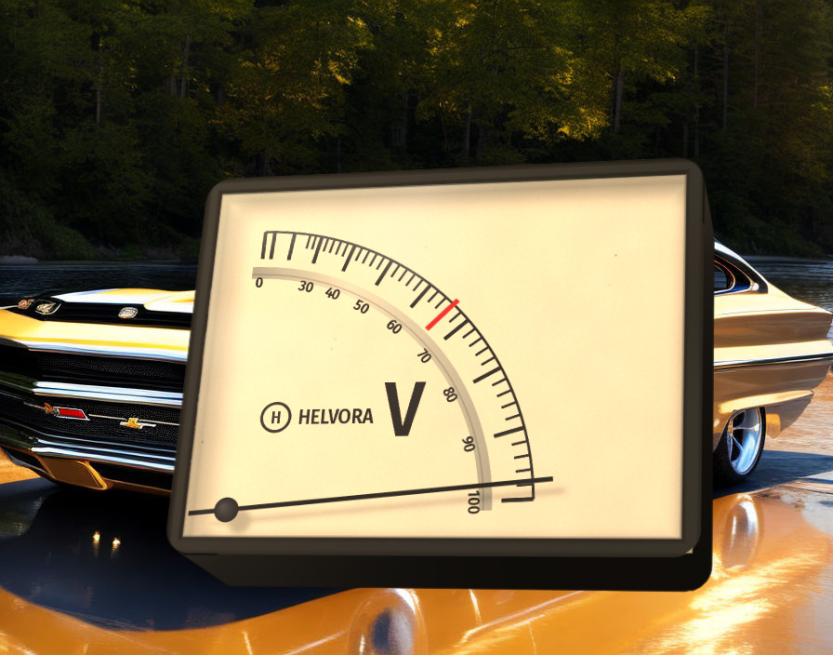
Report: 98 V
